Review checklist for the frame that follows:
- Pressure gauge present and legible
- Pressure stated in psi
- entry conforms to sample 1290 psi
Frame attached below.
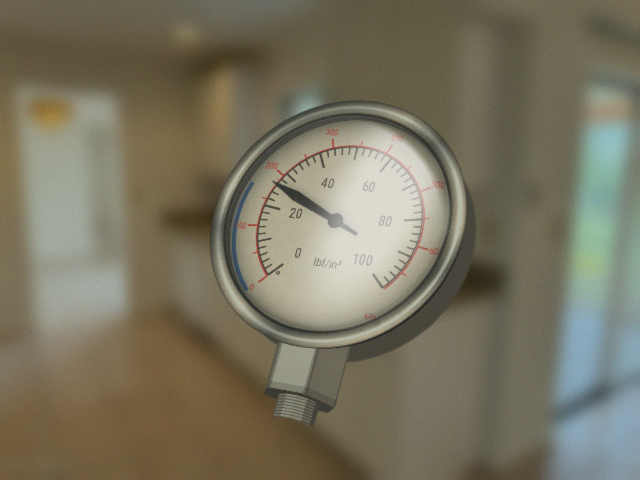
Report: 26 psi
